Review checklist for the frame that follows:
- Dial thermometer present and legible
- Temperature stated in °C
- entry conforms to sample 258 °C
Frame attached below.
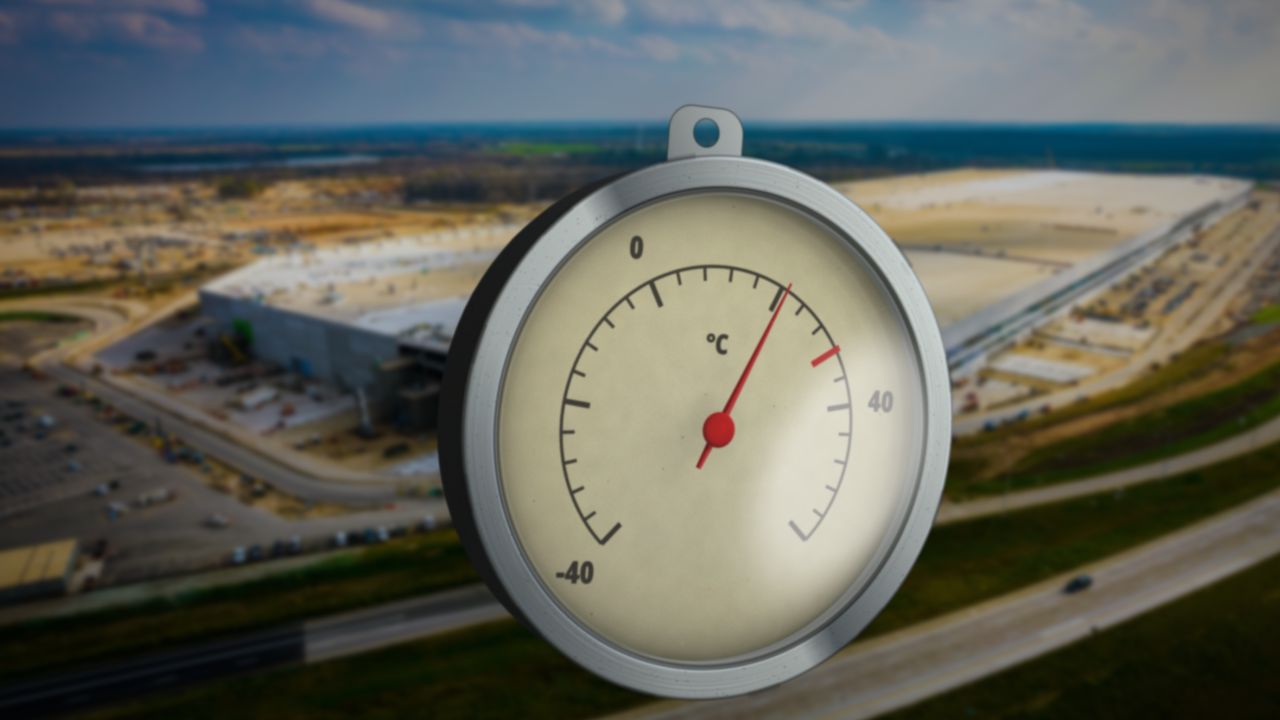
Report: 20 °C
